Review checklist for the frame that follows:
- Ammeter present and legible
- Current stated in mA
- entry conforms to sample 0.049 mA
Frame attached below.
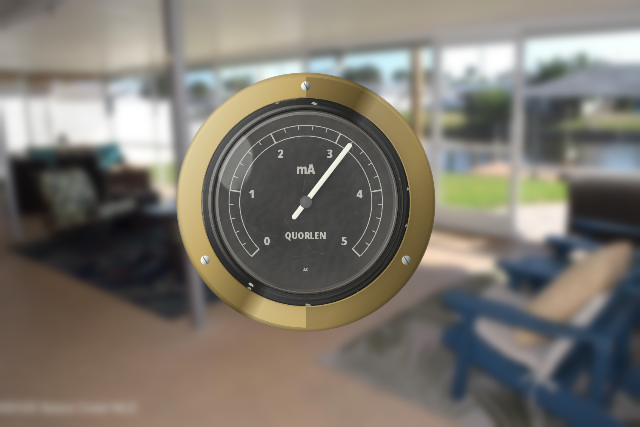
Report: 3.2 mA
